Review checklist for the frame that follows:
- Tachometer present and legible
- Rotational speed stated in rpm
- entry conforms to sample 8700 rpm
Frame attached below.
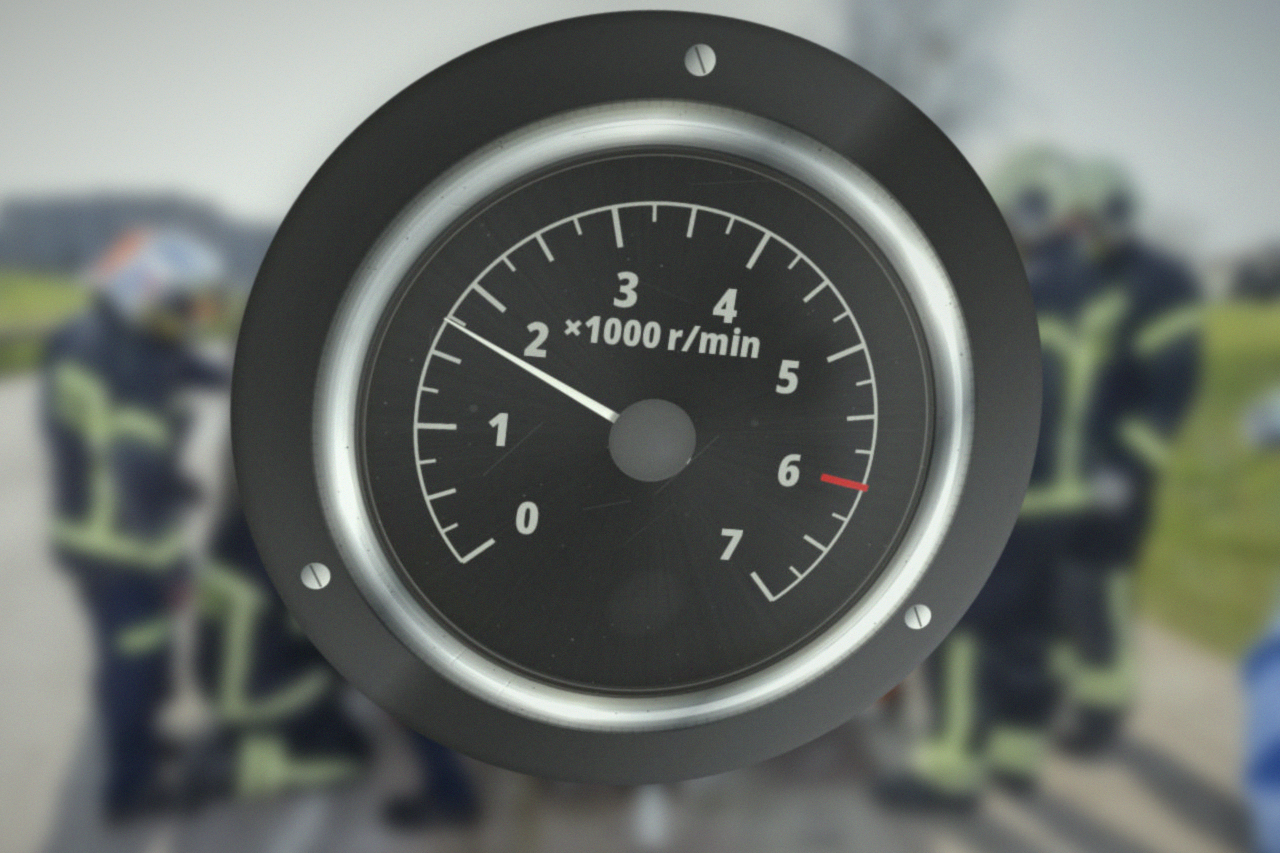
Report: 1750 rpm
